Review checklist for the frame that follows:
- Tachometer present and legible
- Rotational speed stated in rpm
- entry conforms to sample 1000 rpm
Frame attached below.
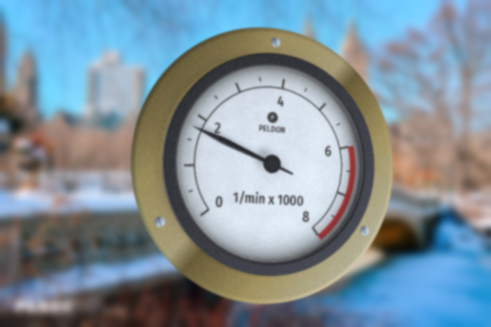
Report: 1750 rpm
